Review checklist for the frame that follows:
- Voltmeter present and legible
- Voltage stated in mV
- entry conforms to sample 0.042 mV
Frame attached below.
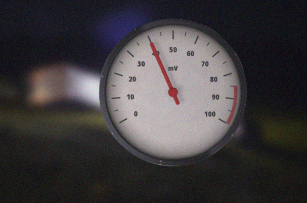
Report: 40 mV
